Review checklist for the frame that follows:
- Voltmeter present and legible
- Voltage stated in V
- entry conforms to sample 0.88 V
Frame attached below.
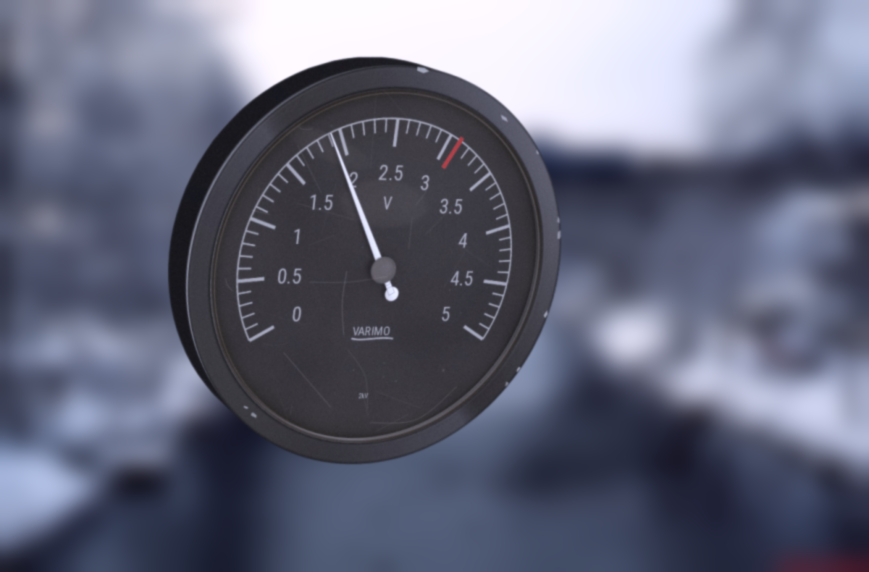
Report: 1.9 V
